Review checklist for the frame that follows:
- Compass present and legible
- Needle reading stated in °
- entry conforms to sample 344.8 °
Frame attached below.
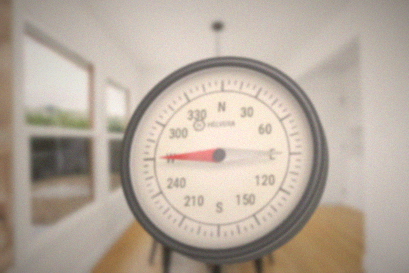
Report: 270 °
